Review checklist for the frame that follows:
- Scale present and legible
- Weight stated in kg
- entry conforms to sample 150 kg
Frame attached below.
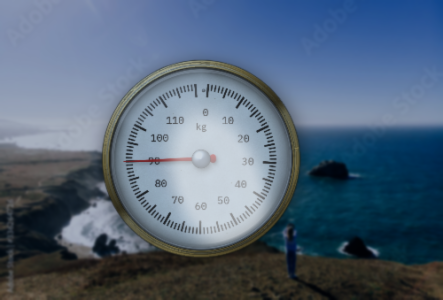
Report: 90 kg
